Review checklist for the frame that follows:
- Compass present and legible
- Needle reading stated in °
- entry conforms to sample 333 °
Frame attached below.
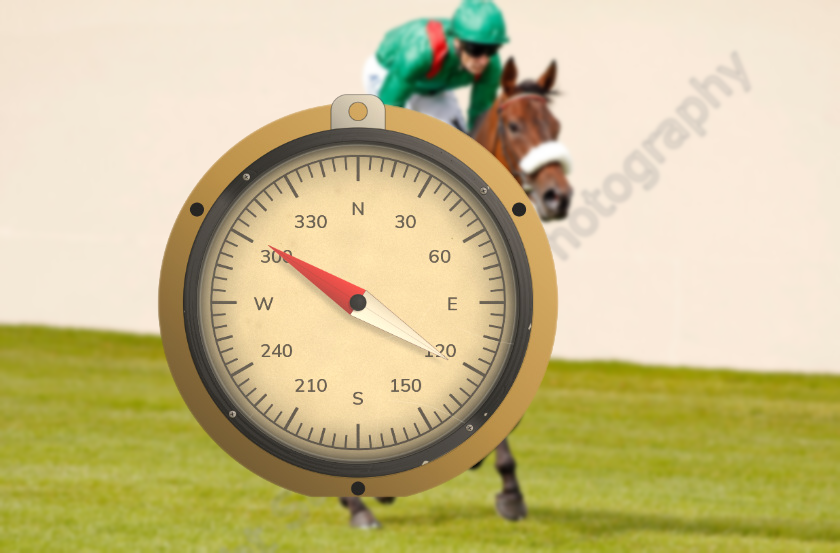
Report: 302.5 °
